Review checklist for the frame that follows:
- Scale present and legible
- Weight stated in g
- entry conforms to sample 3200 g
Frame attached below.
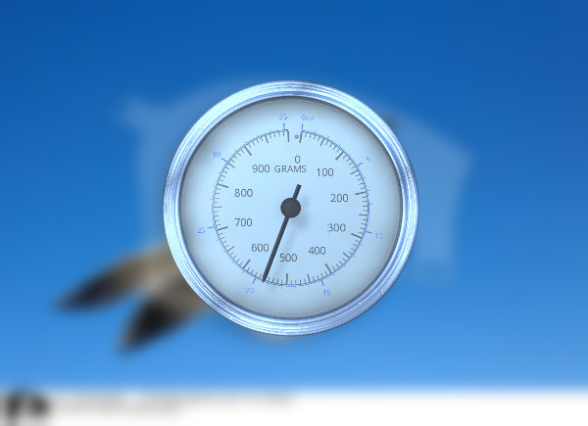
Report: 550 g
